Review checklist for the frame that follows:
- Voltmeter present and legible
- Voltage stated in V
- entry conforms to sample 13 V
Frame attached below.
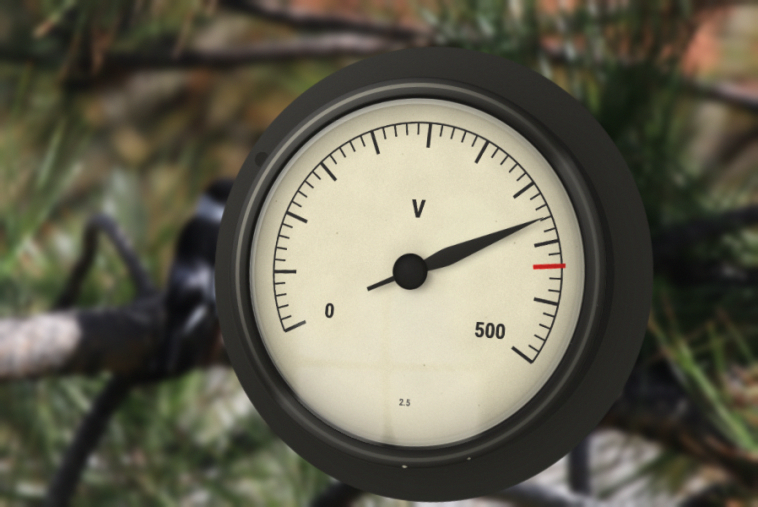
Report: 380 V
